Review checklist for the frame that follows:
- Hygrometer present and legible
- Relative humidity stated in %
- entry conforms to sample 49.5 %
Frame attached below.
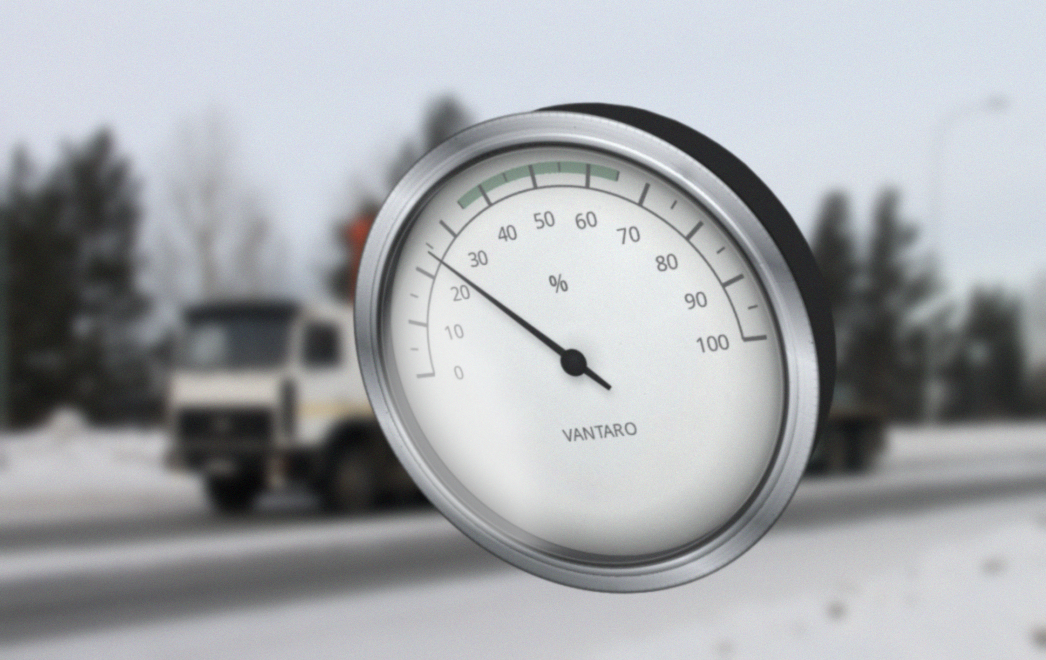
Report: 25 %
